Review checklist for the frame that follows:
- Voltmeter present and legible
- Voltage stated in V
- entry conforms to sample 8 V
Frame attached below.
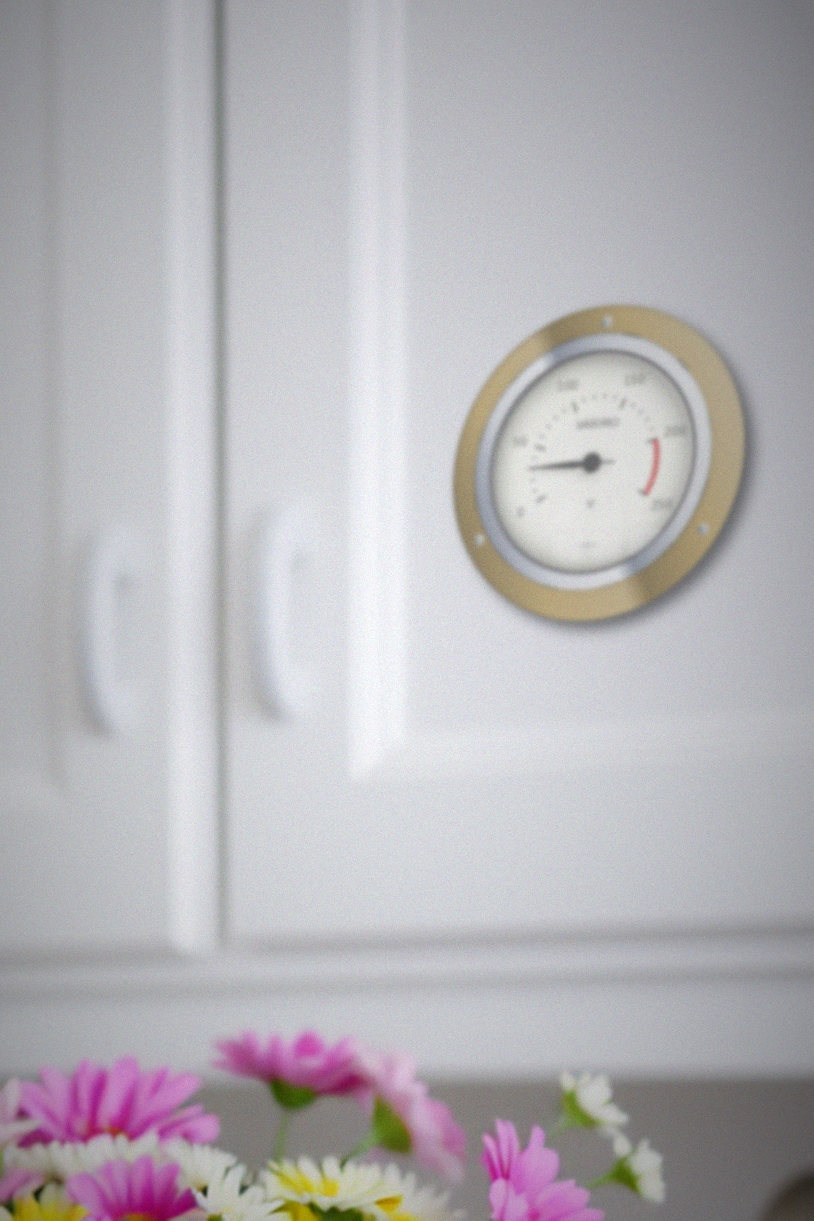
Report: 30 V
